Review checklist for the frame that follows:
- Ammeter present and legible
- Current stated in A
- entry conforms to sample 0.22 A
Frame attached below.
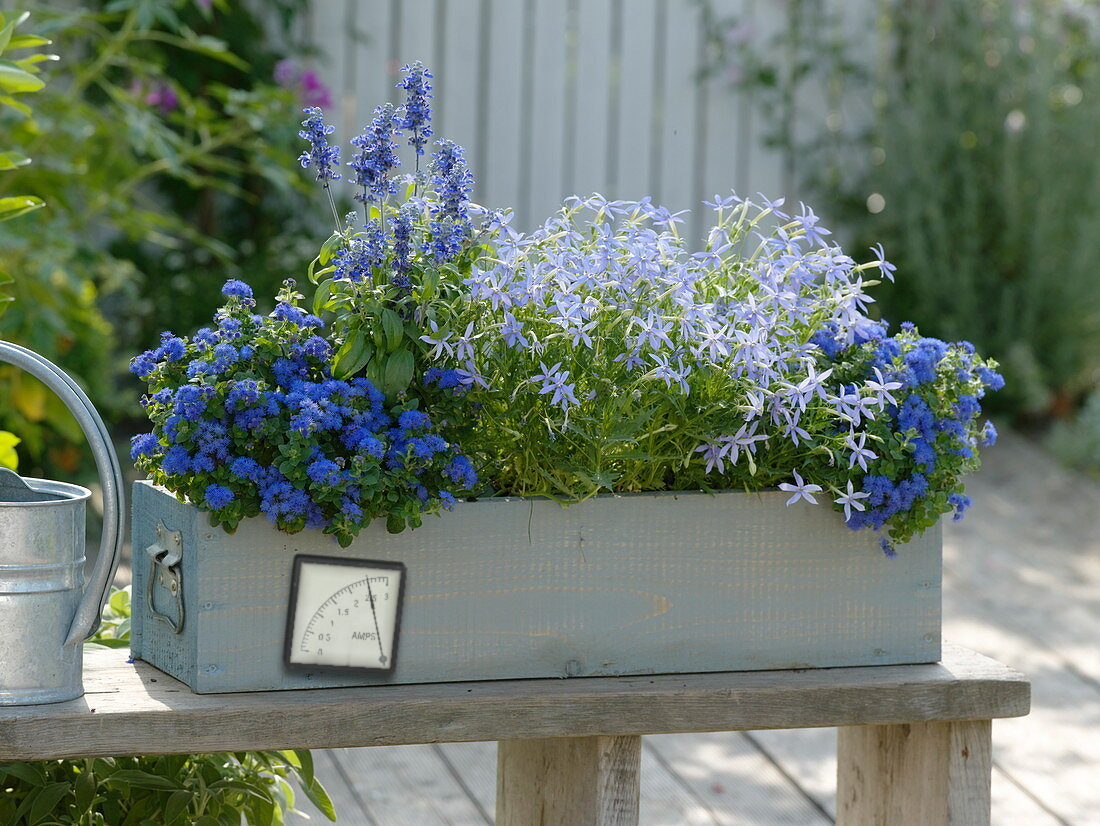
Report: 2.5 A
